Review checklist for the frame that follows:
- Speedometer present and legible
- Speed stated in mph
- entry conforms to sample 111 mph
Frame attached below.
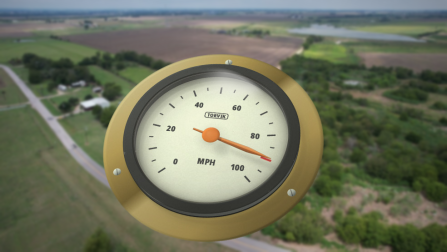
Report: 90 mph
